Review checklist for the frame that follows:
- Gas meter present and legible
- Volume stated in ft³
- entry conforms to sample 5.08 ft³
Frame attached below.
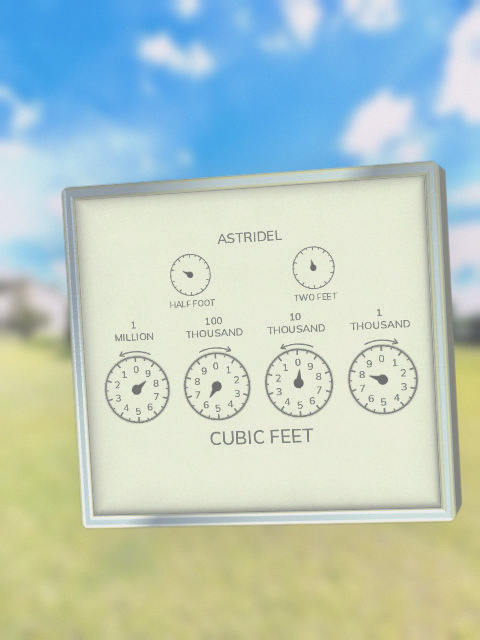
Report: 859800 ft³
